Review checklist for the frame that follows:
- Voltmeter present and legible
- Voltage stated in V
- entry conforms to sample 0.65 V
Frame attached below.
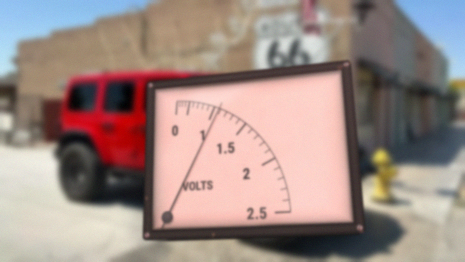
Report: 1.1 V
